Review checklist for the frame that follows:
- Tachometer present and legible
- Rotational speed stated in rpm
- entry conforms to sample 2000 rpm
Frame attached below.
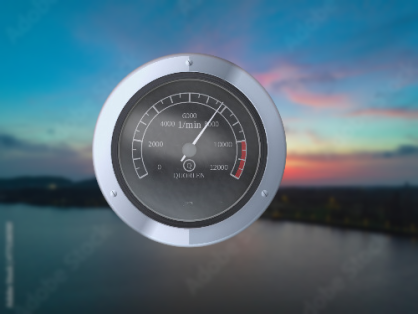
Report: 7750 rpm
